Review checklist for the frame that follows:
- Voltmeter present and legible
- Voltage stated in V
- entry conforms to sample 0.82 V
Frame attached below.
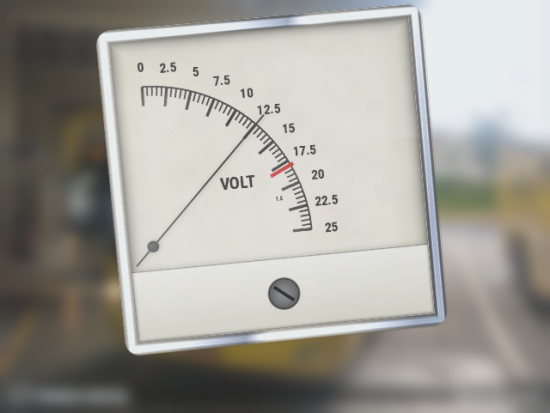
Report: 12.5 V
